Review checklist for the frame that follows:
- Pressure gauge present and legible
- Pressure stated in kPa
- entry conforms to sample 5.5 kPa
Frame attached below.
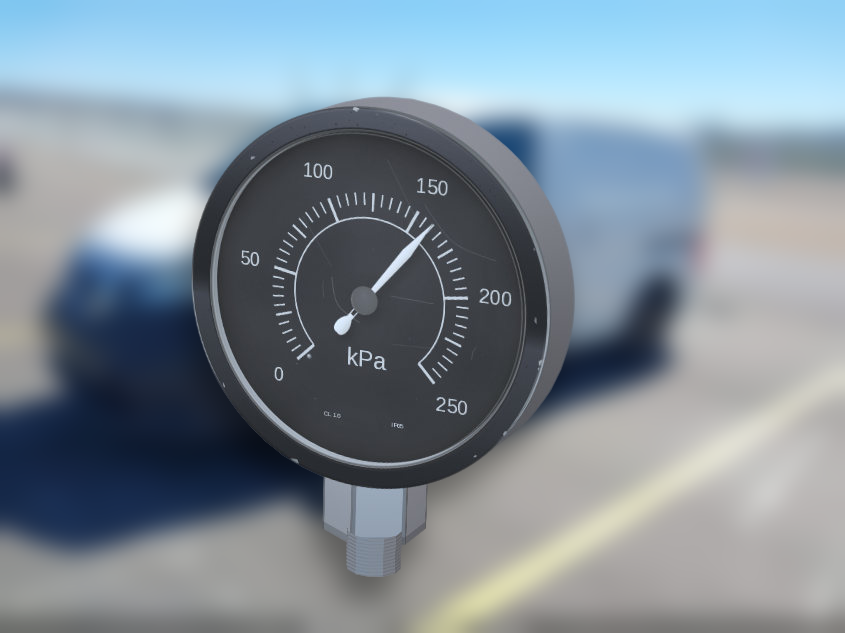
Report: 160 kPa
